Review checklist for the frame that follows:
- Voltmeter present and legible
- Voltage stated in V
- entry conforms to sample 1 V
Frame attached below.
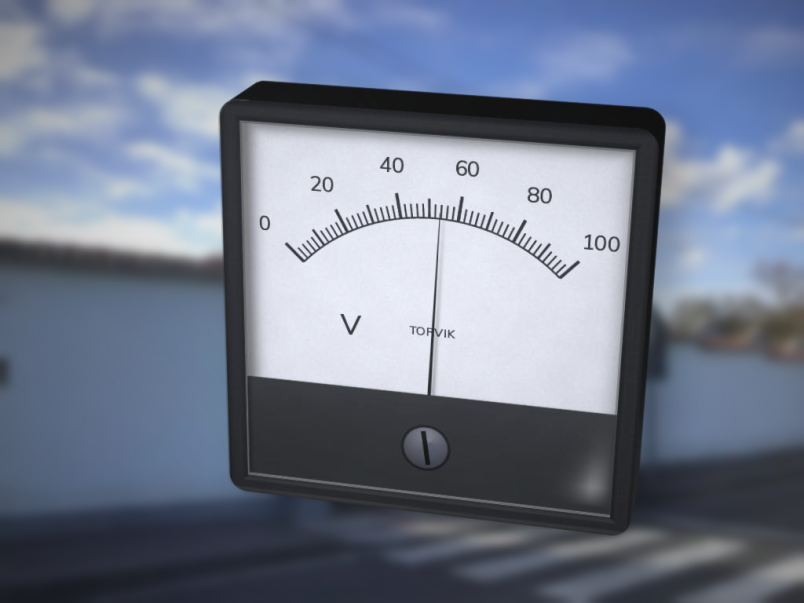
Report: 54 V
